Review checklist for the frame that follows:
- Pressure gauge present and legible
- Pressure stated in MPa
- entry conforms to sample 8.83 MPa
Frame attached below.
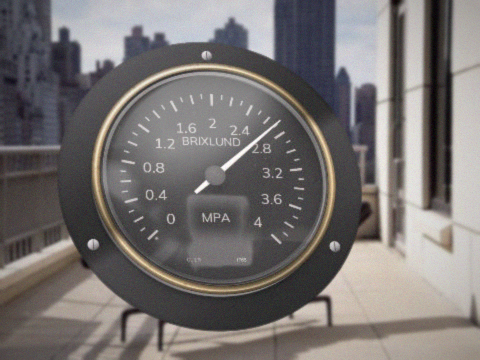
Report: 2.7 MPa
